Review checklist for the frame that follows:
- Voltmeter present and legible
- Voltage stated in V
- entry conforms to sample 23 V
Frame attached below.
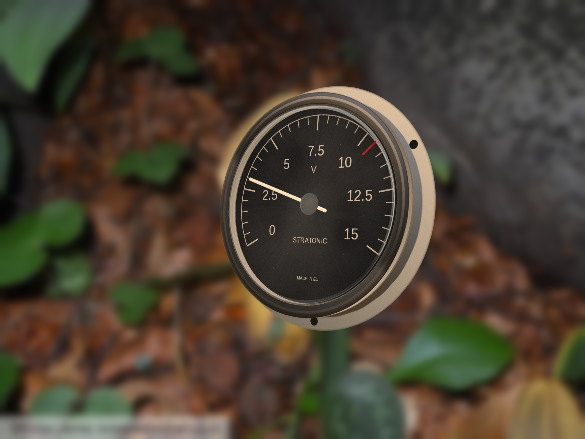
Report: 3 V
